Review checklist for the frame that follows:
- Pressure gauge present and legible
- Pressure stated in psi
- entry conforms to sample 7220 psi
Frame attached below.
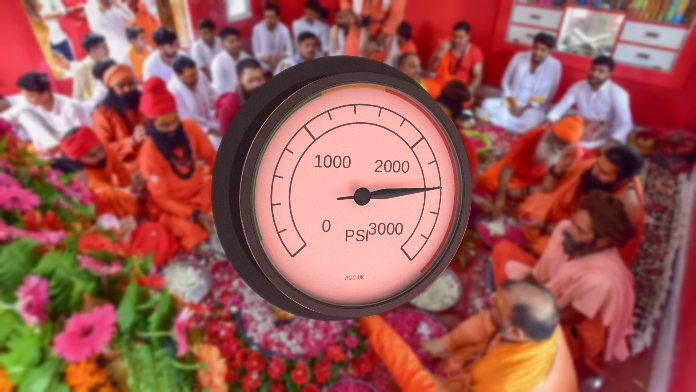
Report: 2400 psi
